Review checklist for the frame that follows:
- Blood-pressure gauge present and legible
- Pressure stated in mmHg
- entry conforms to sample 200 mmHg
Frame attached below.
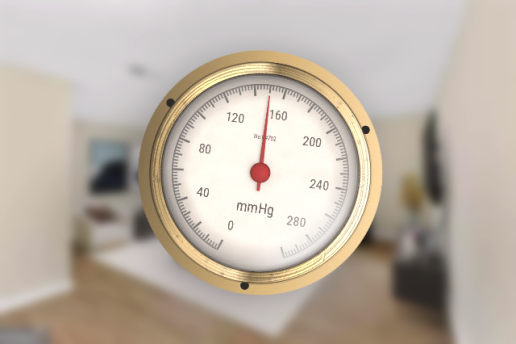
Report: 150 mmHg
